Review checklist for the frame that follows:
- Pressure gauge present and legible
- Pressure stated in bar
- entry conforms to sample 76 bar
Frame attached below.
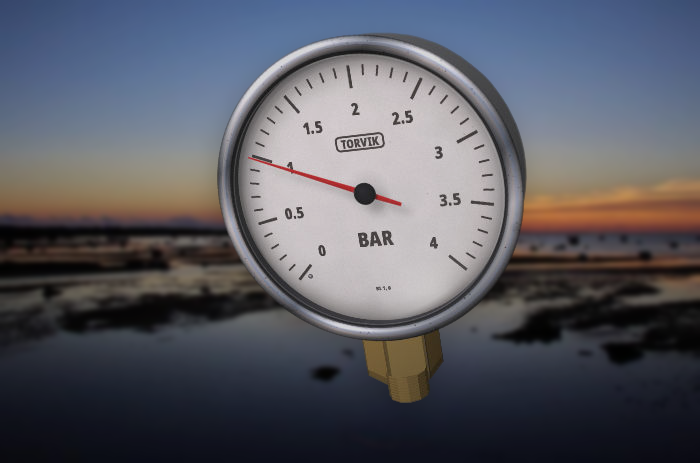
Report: 1 bar
